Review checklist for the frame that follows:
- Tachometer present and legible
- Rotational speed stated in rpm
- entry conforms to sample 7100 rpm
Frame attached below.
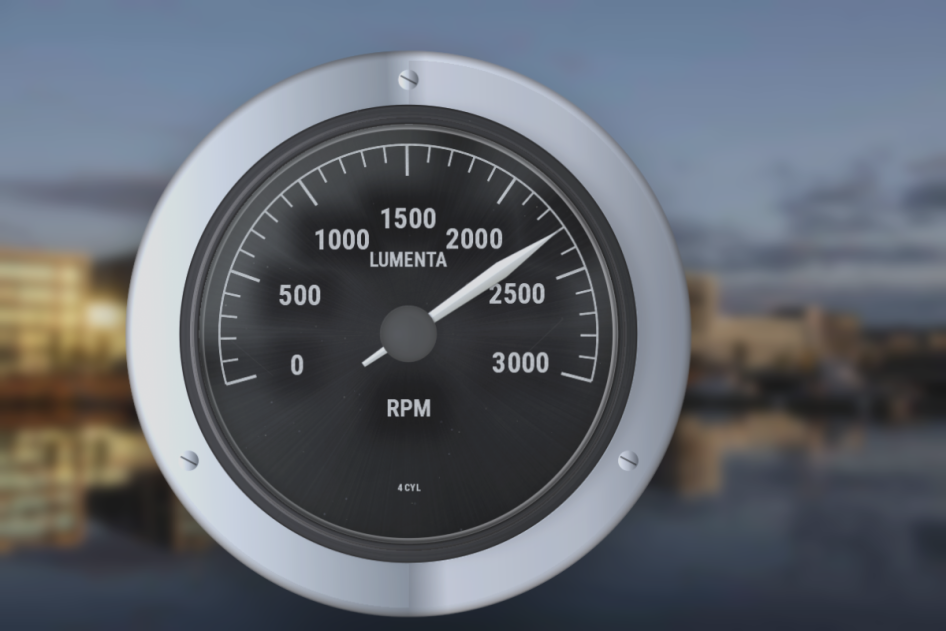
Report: 2300 rpm
